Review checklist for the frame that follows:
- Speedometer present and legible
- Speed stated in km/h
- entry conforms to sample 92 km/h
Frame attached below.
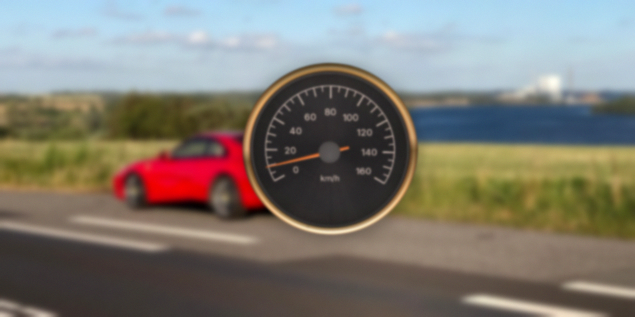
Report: 10 km/h
